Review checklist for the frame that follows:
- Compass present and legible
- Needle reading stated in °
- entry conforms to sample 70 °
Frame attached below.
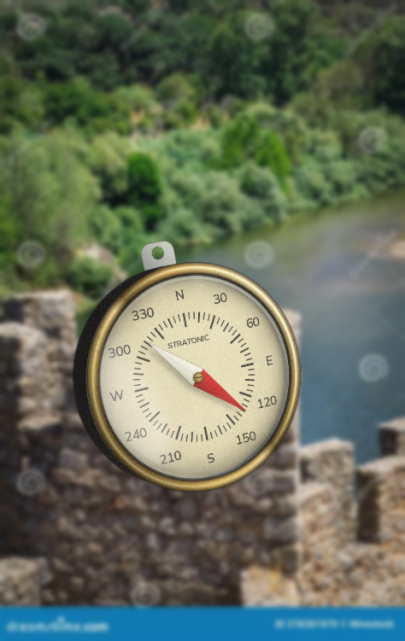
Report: 135 °
